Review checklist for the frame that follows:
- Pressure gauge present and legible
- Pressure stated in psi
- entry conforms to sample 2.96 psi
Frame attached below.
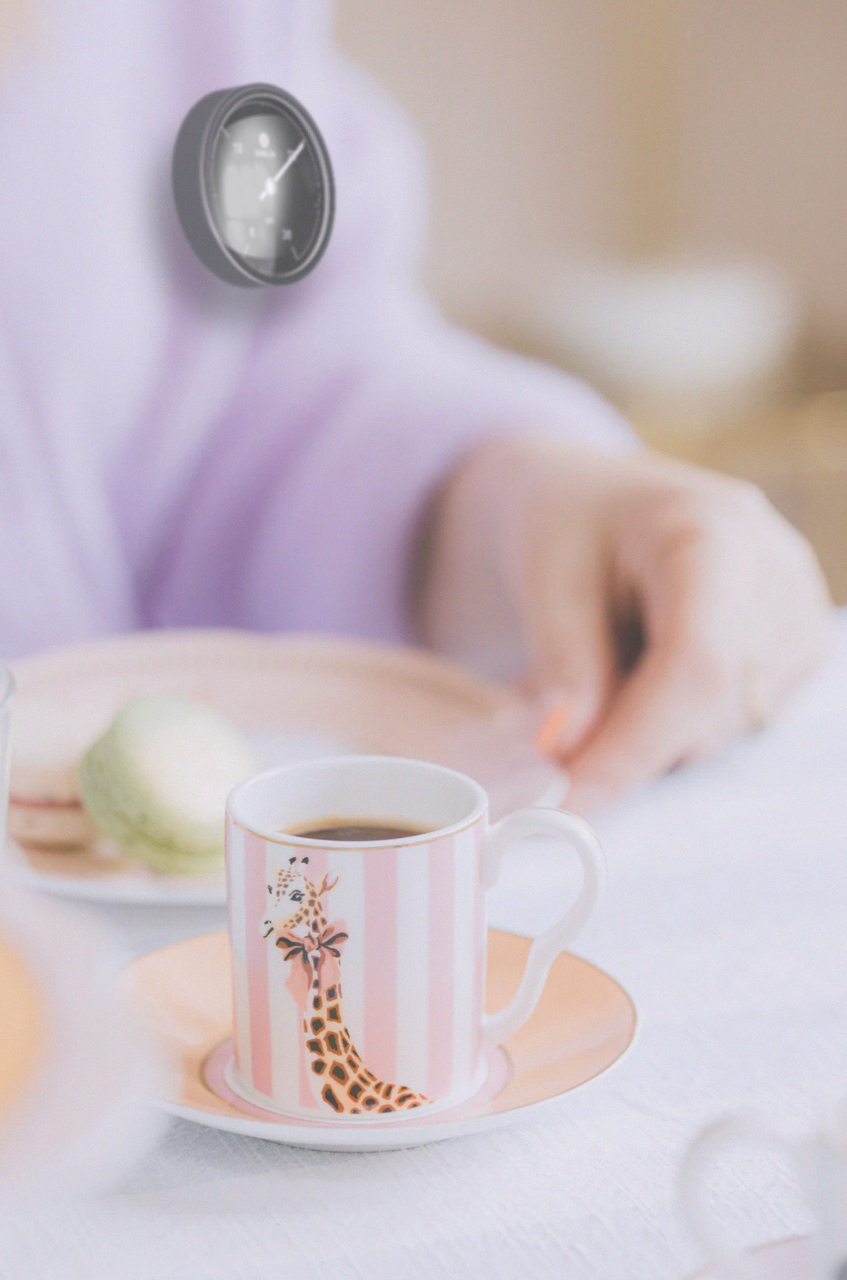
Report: 20 psi
